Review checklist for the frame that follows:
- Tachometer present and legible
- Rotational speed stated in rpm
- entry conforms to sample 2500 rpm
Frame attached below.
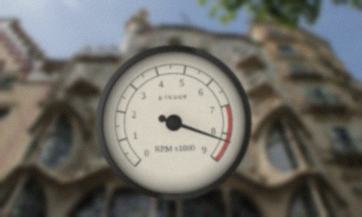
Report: 8250 rpm
